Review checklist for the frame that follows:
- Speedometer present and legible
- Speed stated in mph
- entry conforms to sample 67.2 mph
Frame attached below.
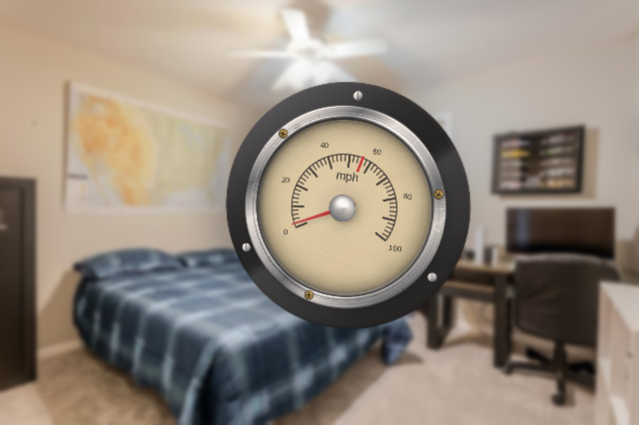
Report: 2 mph
